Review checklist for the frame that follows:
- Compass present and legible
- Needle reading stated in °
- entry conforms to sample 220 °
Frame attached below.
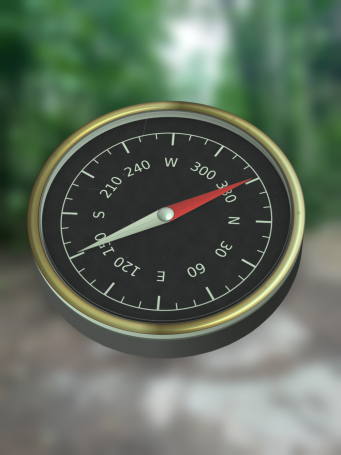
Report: 330 °
